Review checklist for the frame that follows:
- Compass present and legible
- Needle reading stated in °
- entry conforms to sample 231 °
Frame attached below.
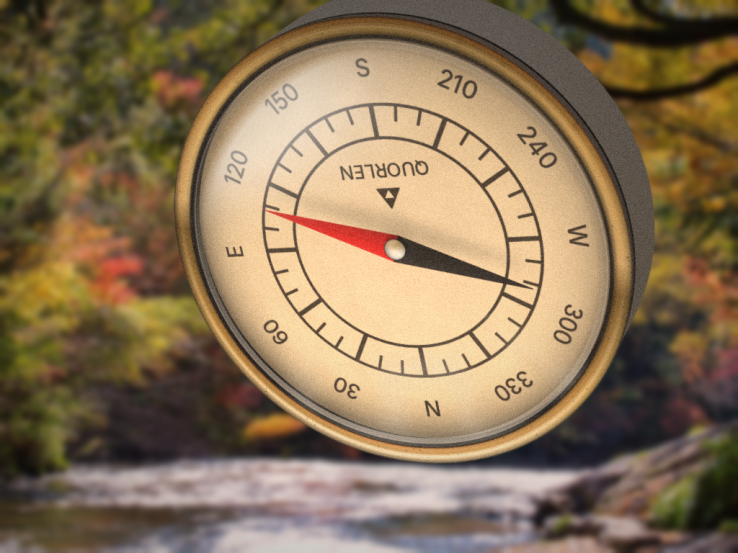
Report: 110 °
